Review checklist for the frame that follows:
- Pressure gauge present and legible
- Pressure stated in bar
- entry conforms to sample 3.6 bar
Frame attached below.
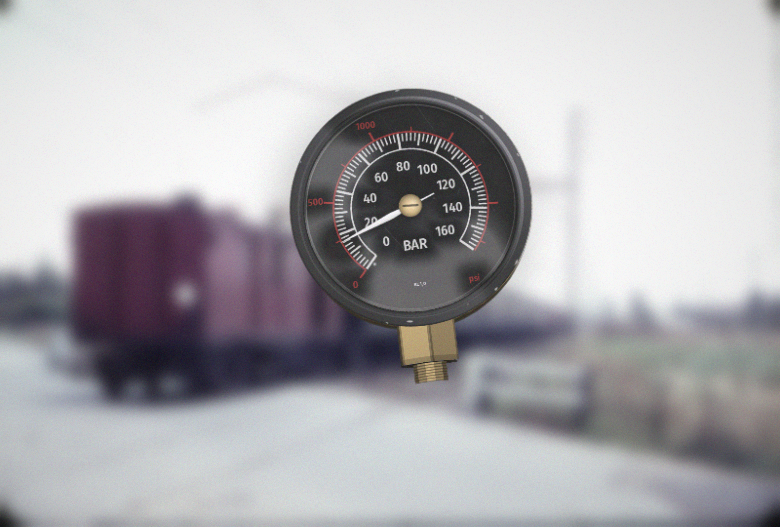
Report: 16 bar
